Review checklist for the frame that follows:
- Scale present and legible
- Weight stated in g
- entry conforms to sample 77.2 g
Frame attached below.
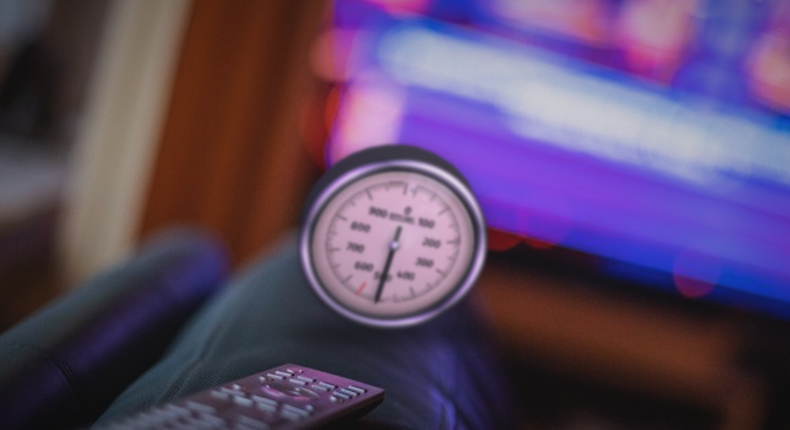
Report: 500 g
